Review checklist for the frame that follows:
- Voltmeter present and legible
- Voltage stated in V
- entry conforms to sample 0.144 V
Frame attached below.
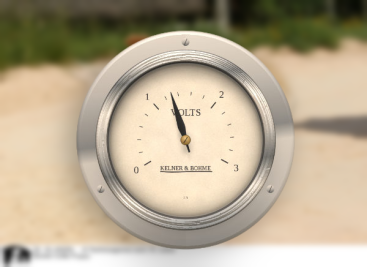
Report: 1.3 V
